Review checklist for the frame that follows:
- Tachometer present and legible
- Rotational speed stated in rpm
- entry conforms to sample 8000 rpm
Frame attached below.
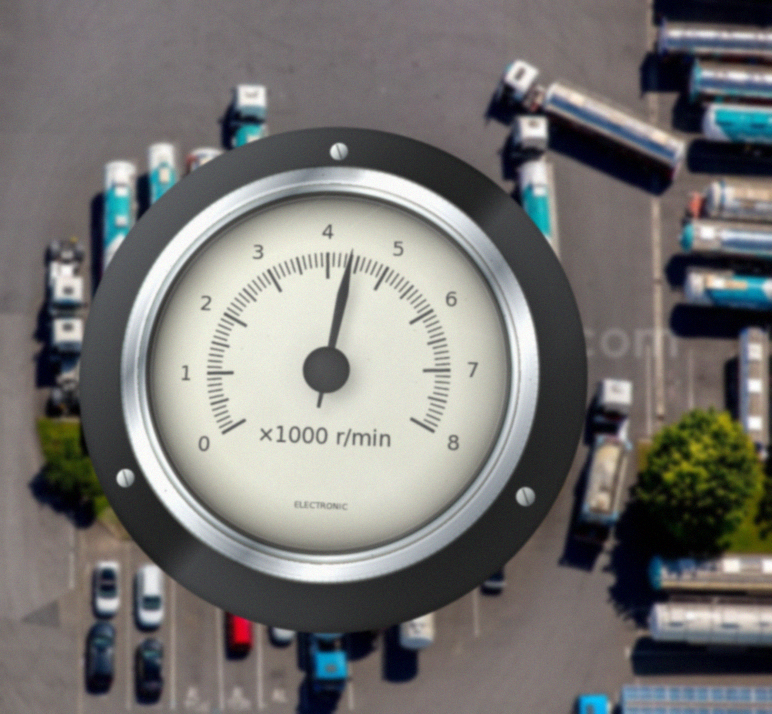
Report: 4400 rpm
